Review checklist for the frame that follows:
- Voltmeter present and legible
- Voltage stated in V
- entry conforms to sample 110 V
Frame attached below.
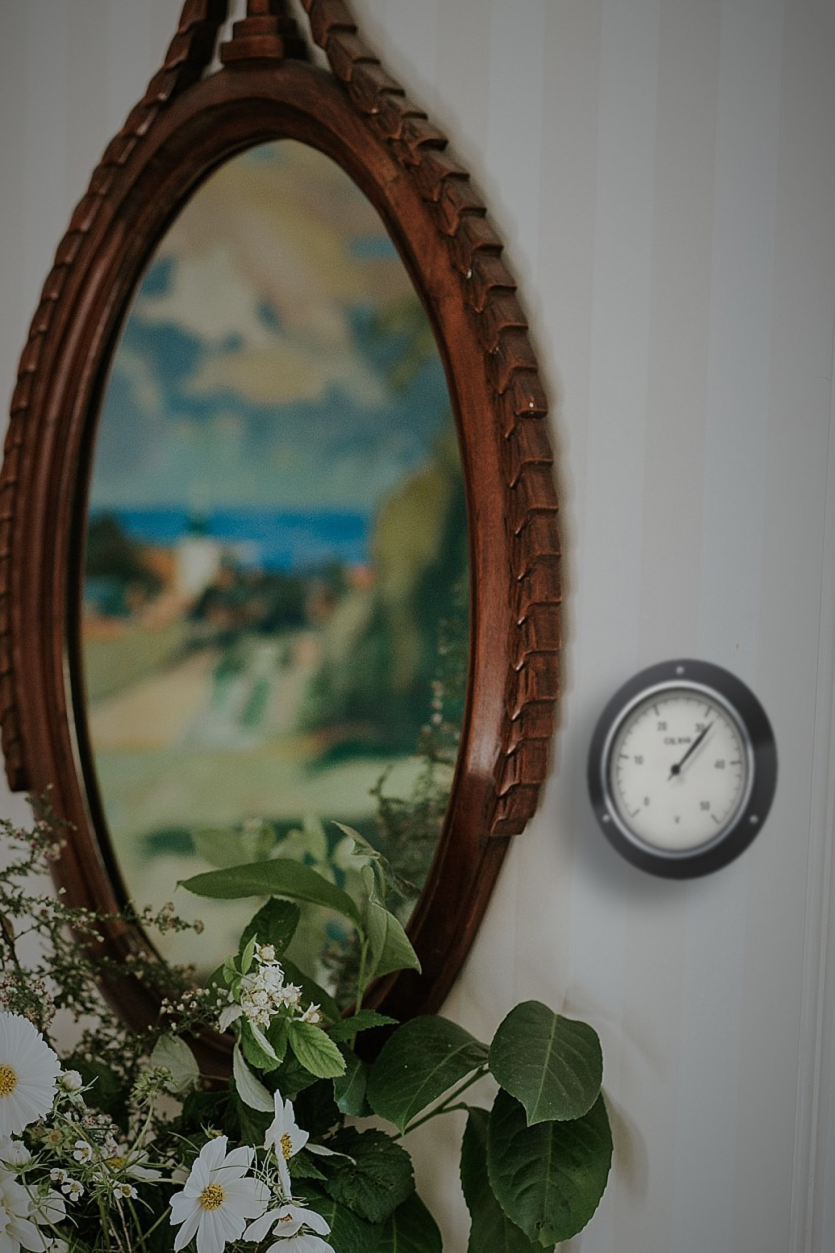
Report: 32 V
